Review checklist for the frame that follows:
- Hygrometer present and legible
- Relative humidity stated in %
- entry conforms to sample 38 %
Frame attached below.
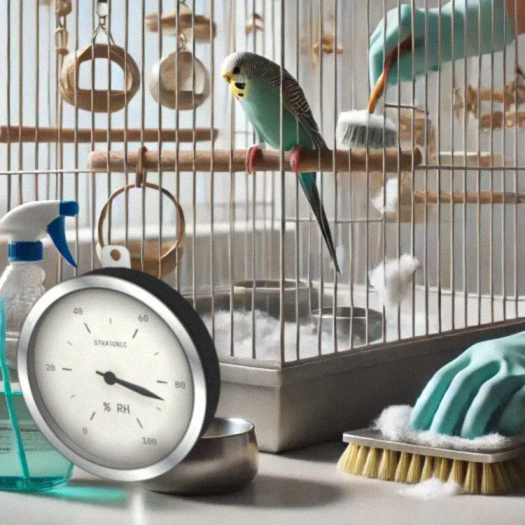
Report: 85 %
